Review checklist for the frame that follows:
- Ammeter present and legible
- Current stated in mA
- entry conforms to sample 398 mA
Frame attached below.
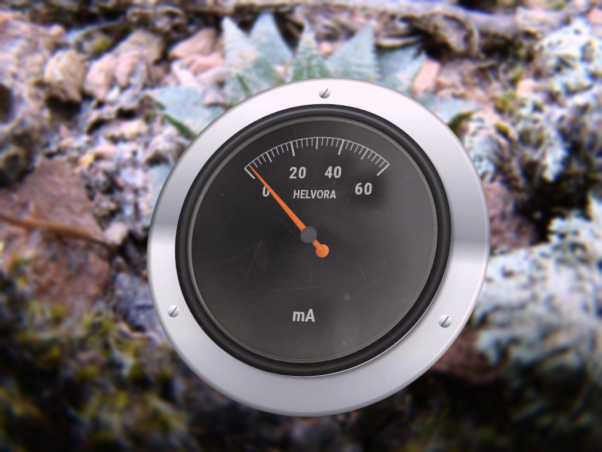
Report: 2 mA
